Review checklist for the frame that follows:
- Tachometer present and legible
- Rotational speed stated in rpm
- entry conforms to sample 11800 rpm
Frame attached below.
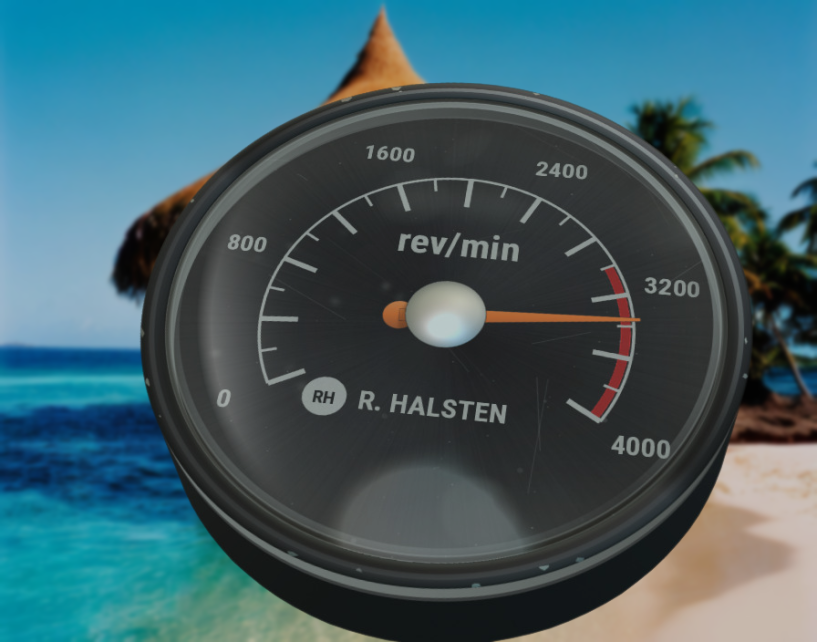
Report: 3400 rpm
